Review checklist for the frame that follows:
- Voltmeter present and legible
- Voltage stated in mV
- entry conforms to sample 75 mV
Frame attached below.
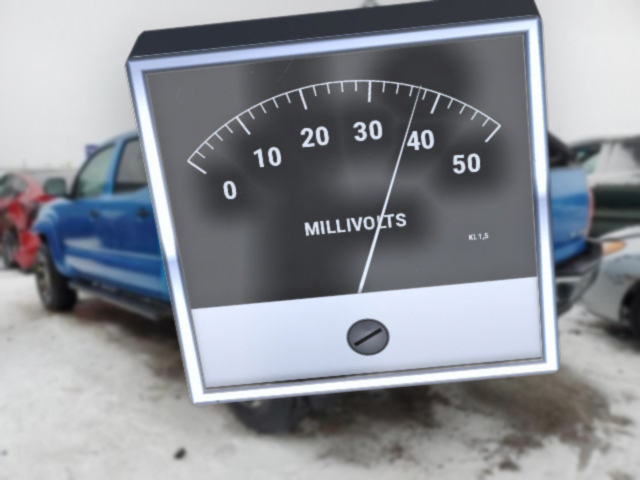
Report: 37 mV
